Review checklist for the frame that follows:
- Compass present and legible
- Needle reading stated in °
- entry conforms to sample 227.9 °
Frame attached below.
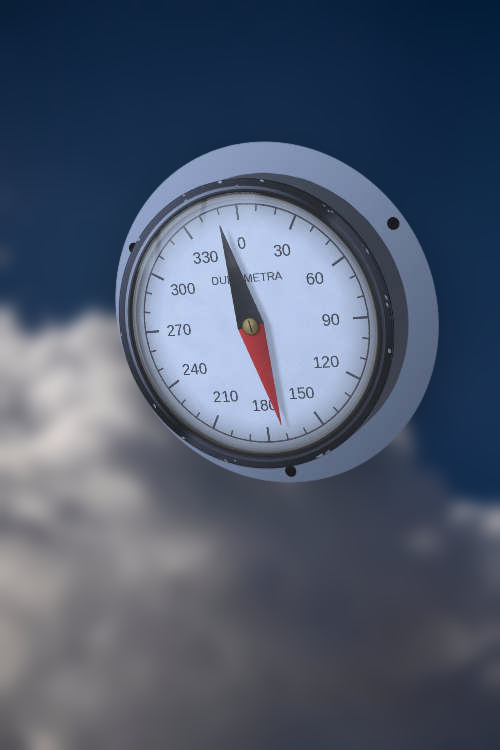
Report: 170 °
